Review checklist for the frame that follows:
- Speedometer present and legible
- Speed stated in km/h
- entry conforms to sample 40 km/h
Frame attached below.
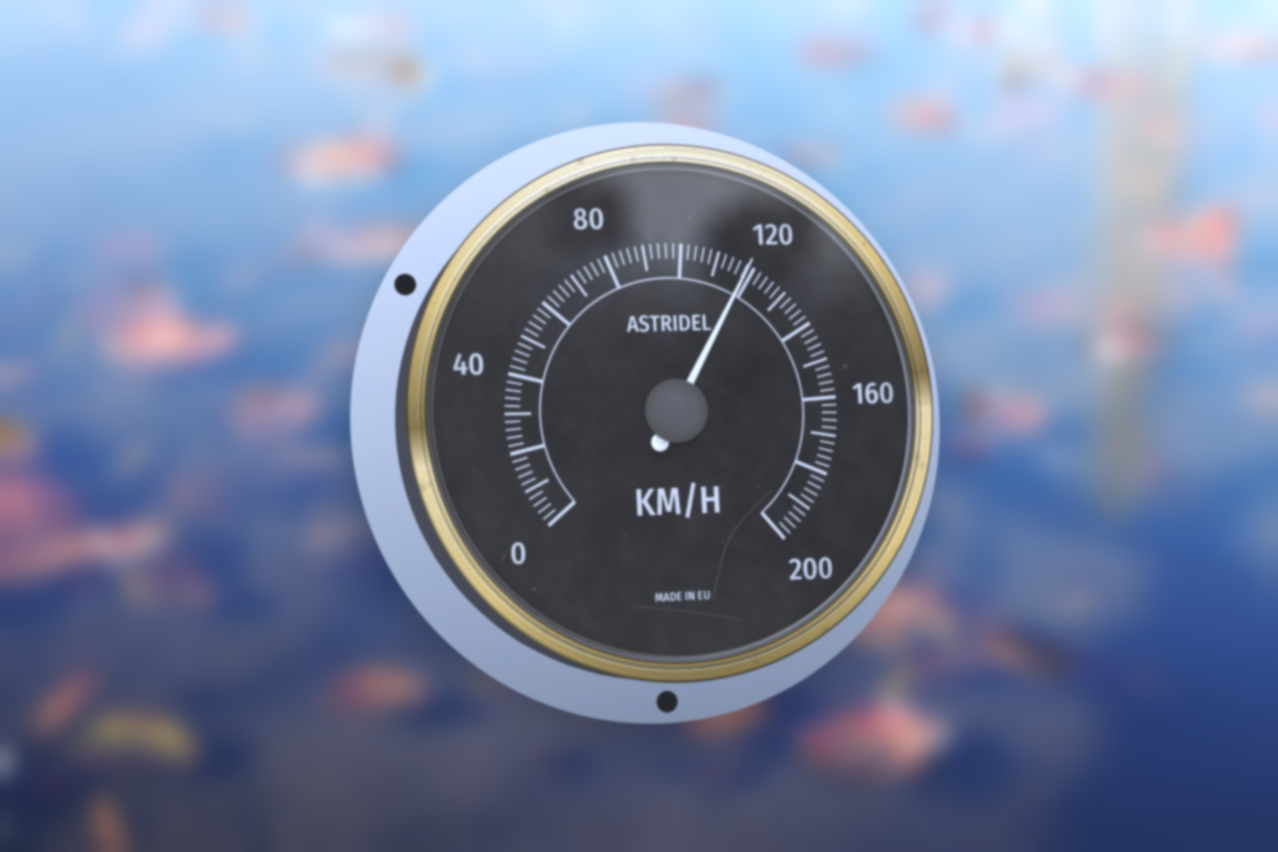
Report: 118 km/h
